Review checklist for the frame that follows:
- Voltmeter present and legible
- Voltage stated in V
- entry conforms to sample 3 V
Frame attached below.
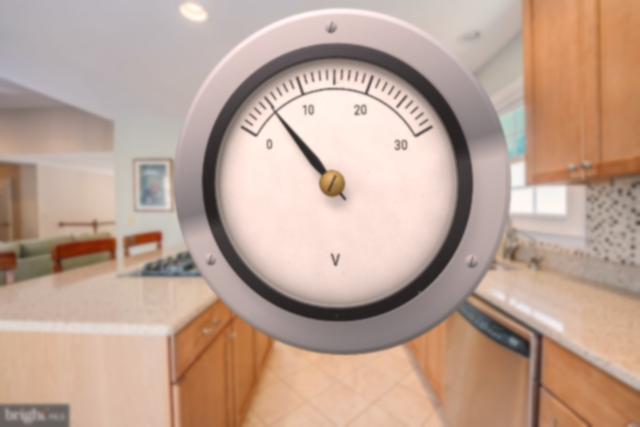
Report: 5 V
